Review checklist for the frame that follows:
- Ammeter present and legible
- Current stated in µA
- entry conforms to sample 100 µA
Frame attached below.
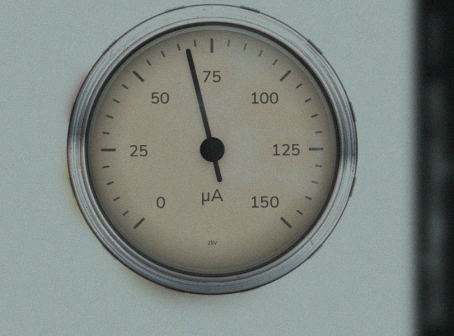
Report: 67.5 µA
